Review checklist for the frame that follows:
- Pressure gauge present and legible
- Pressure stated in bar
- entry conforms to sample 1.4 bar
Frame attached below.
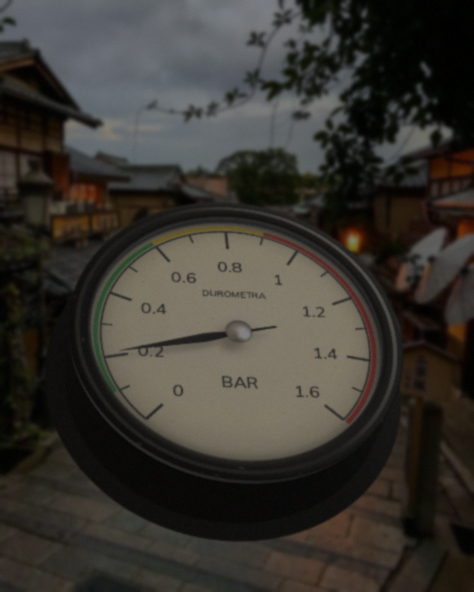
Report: 0.2 bar
